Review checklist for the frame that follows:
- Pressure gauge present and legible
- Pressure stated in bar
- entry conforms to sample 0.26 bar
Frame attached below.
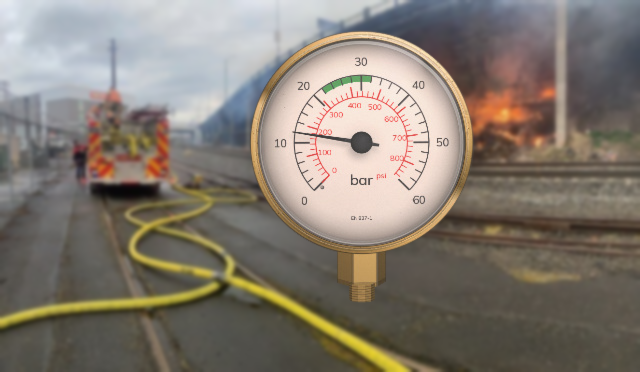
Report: 12 bar
